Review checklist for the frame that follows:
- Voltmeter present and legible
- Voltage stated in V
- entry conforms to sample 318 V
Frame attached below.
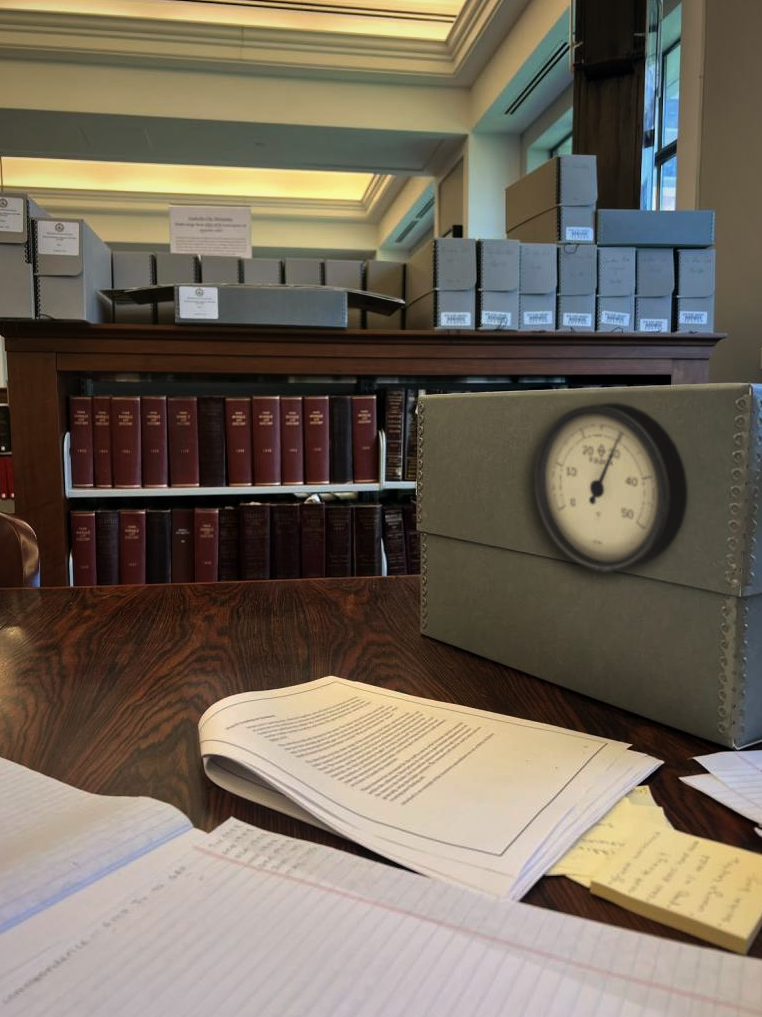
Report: 30 V
